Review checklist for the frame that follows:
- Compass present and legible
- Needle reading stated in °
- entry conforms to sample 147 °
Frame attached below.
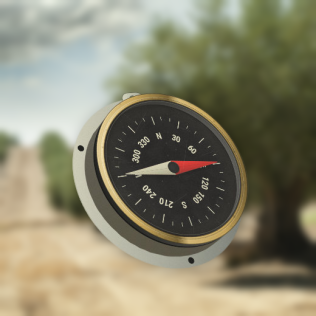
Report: 90 °
